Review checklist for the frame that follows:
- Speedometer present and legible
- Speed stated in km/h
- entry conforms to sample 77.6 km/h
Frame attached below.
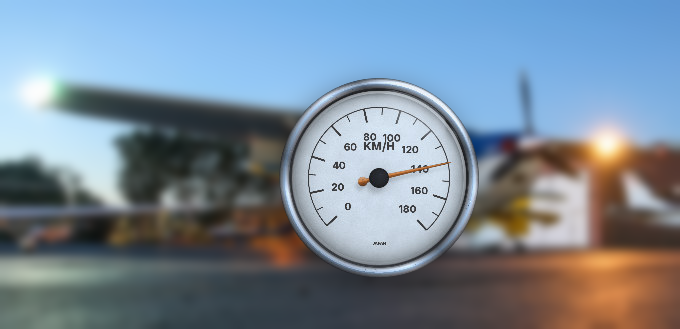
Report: 140 km/h
